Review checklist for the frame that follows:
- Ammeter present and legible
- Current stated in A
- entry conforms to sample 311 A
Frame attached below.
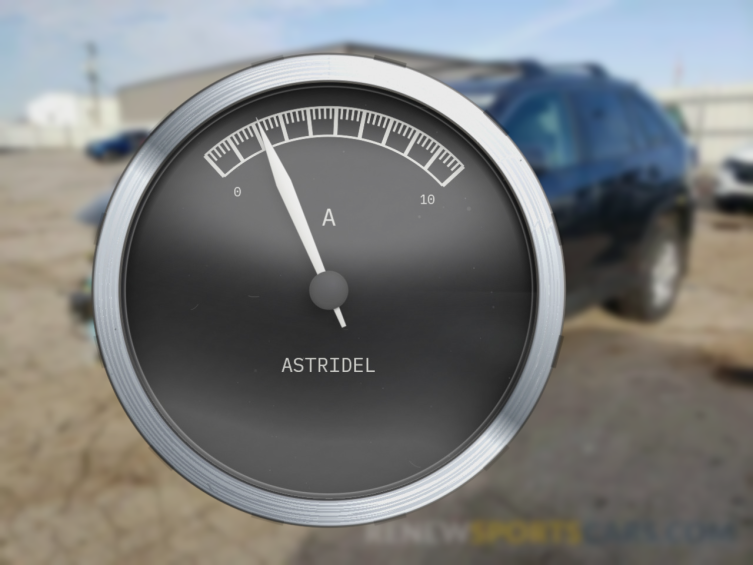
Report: 2.2 A
